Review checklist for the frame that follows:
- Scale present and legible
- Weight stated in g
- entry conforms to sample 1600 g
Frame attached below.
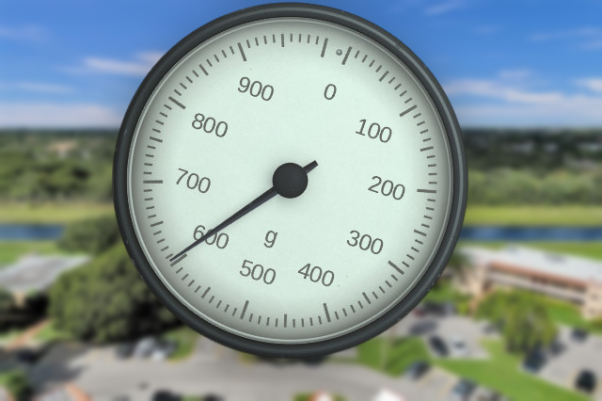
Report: 605 g
